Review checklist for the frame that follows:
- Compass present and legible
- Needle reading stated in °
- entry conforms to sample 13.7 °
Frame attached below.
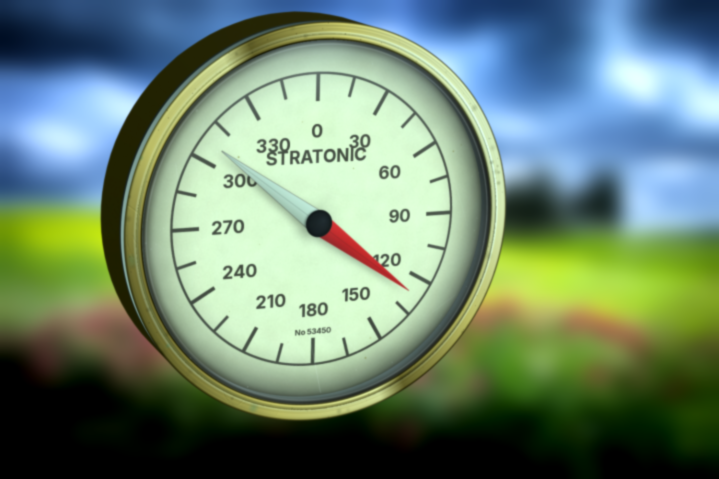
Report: 127.5 °
